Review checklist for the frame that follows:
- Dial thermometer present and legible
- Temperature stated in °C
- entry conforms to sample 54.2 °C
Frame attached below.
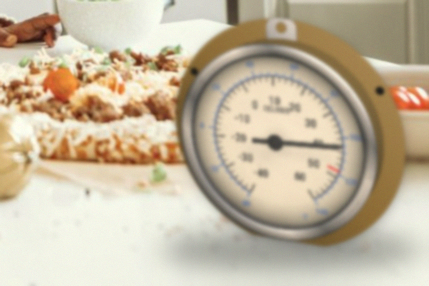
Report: 40 °C
